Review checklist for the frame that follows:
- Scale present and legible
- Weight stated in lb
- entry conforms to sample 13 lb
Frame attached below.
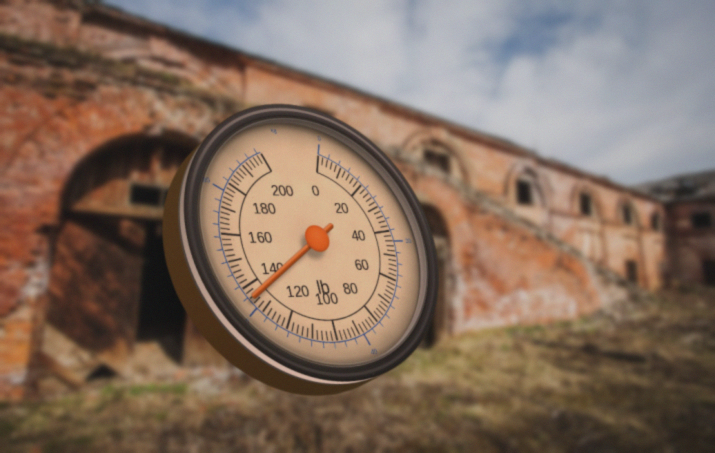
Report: 136 lb
